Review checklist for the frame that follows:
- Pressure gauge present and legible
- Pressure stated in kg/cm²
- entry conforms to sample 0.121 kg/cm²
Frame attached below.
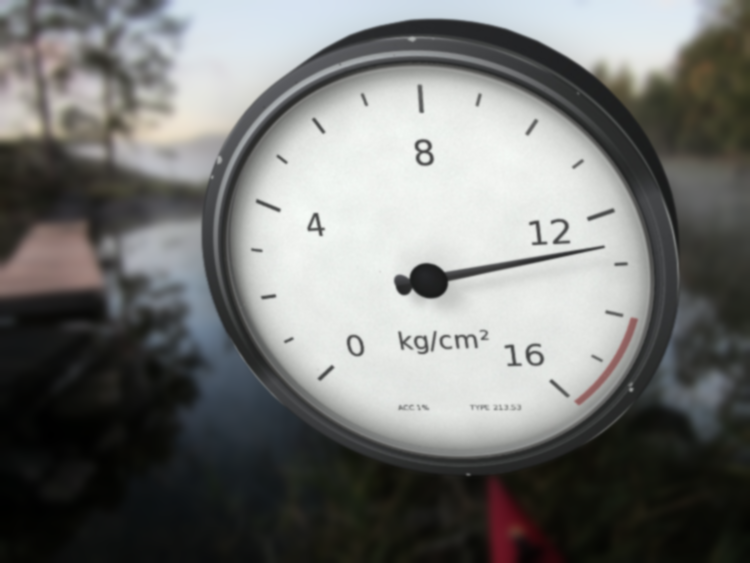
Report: 12.5 kg/cm²
